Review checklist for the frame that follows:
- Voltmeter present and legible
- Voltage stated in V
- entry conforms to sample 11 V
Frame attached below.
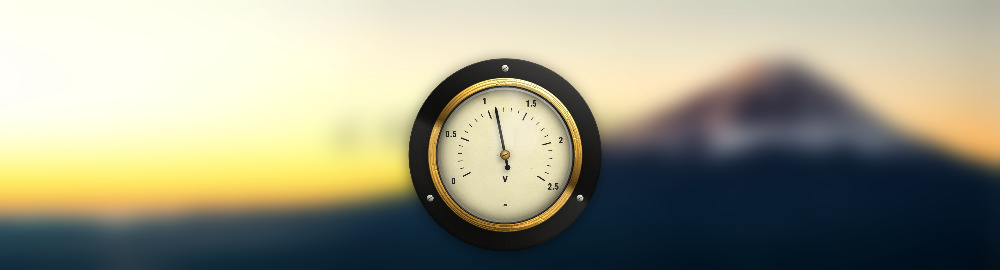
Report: 1.1 V
